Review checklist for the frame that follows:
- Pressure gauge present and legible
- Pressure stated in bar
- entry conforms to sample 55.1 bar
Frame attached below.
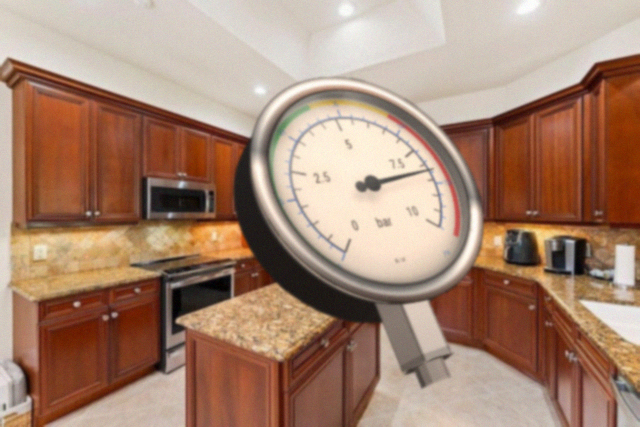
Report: 8.25 bar
